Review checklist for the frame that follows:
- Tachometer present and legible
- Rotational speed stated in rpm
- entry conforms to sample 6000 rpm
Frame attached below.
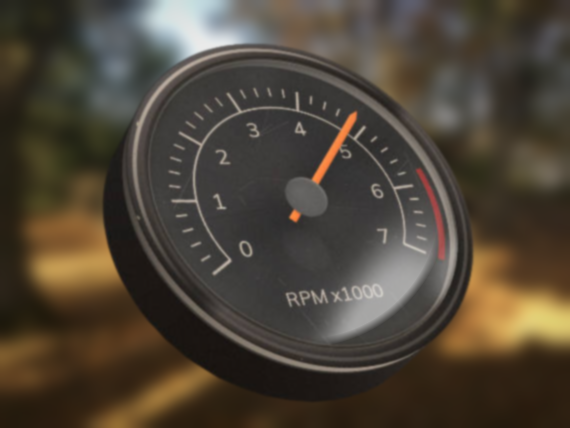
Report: 4800 rpm
